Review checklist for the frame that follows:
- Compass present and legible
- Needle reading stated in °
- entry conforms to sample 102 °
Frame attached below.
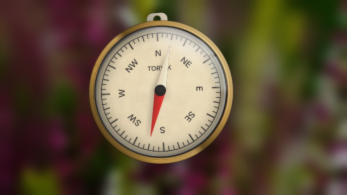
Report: 195 °
